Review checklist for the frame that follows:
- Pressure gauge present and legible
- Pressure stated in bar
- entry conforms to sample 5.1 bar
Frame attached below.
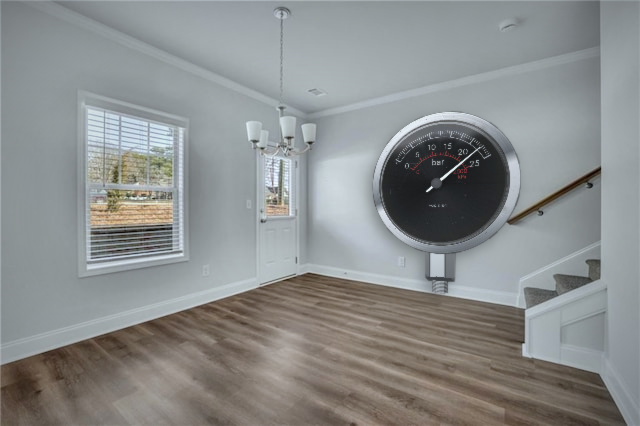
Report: 22.5 bar
